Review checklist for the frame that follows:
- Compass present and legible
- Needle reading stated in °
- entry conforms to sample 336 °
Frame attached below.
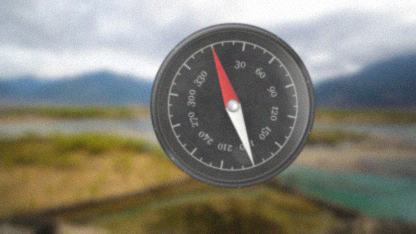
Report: 0 °
